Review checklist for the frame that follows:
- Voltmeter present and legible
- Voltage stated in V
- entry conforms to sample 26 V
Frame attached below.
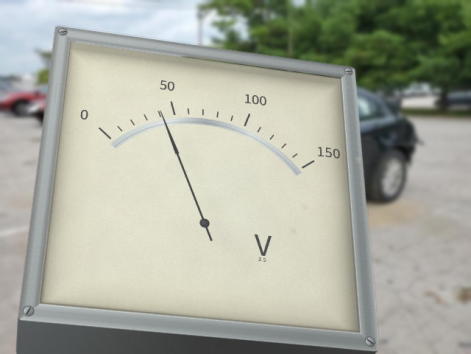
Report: 40 V
